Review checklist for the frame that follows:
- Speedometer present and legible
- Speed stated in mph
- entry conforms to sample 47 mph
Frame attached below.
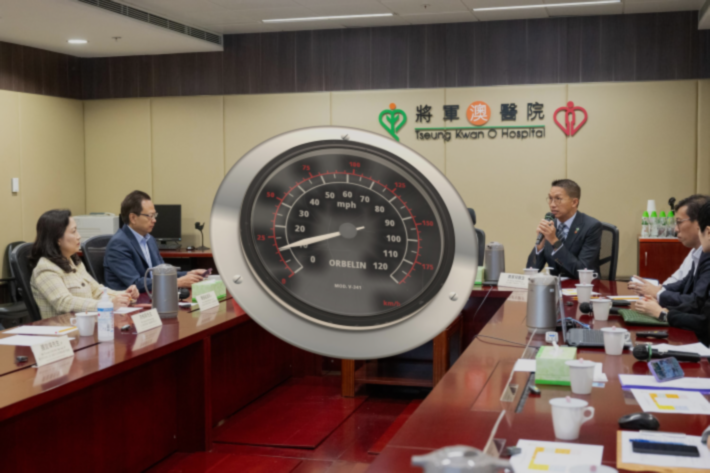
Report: 10 mph
